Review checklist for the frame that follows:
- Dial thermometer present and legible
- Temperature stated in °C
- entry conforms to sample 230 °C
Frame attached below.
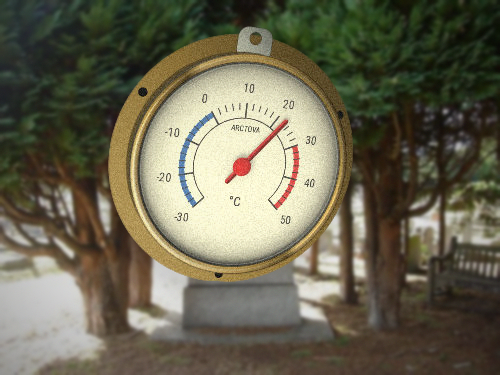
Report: 22 °C
